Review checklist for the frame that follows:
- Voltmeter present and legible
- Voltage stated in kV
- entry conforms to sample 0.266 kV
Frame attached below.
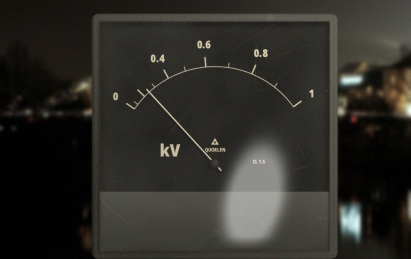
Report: 0.25 kV
